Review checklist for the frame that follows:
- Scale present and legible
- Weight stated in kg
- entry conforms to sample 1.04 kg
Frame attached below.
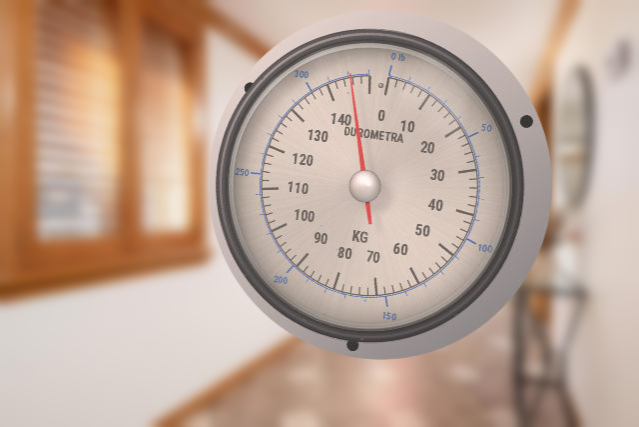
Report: 146 kg
